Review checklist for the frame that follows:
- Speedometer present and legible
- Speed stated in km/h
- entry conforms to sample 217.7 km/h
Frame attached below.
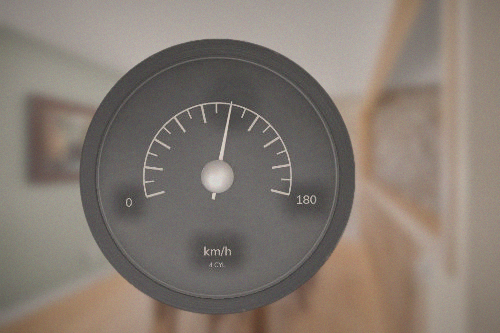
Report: 100 km/h
